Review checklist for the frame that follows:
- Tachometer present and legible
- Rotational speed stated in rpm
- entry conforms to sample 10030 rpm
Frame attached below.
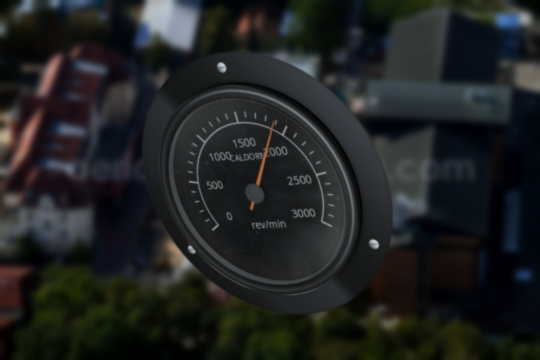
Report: 1900 rpm
